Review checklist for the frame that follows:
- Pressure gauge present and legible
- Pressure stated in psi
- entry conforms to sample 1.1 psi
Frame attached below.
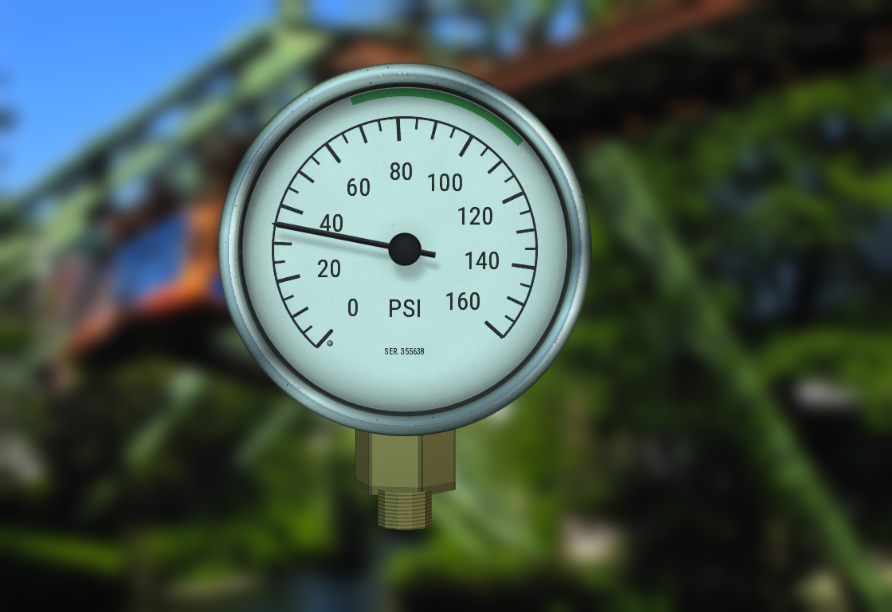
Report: 35 psi
